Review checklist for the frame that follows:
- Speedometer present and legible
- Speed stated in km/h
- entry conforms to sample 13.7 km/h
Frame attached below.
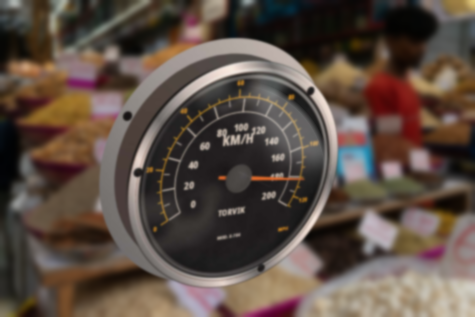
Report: 180 km/h
